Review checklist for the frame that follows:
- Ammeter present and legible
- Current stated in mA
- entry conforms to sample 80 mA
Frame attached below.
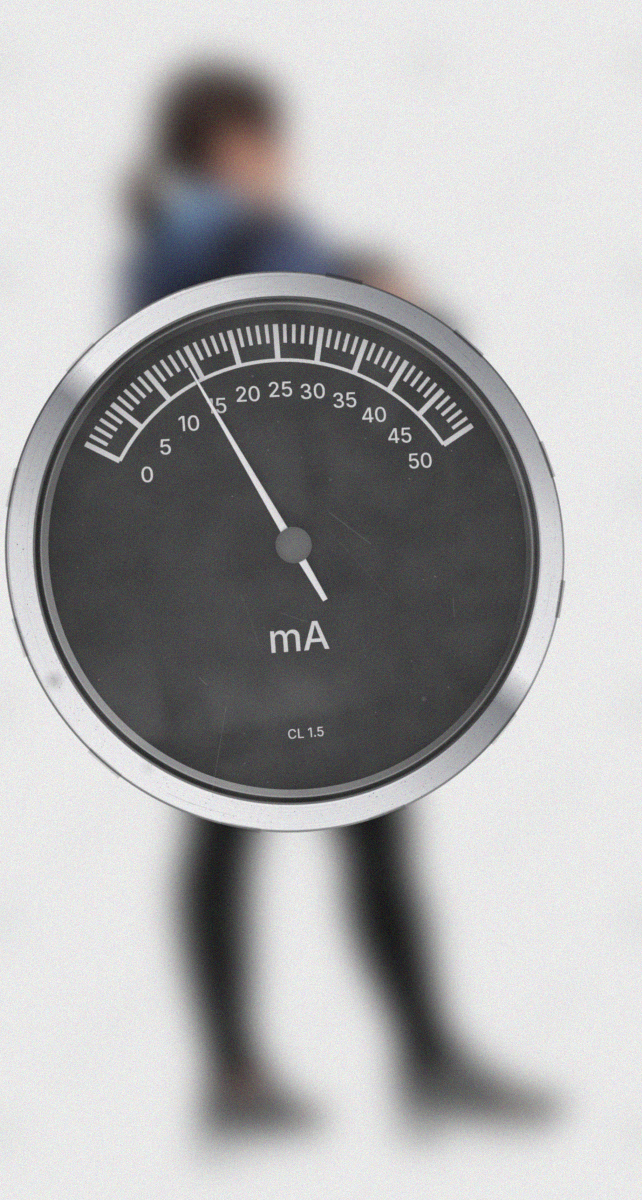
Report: 14 mA
